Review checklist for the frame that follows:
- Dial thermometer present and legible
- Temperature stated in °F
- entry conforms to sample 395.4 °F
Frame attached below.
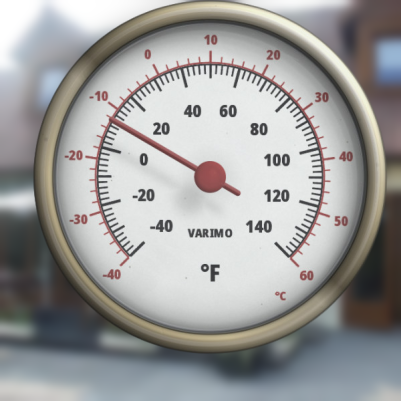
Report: 10 °F
